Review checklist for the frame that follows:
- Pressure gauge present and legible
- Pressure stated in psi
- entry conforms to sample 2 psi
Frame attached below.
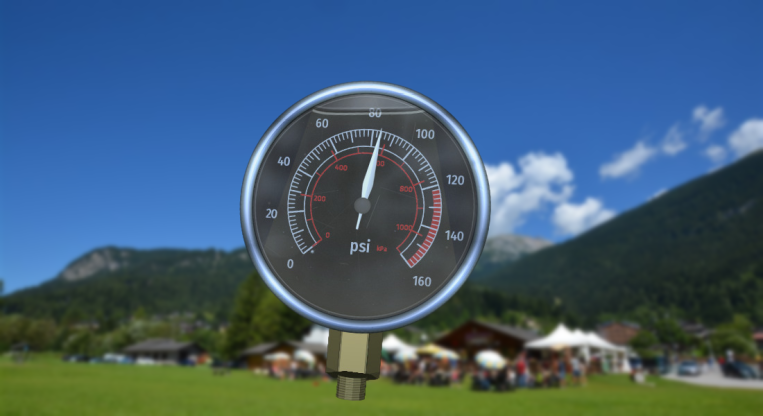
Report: 84 psi
